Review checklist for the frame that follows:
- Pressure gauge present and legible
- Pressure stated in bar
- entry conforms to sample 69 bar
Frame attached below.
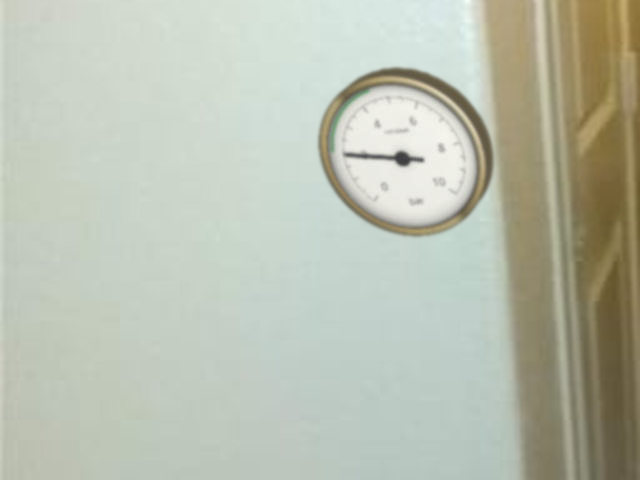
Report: 2 bar
